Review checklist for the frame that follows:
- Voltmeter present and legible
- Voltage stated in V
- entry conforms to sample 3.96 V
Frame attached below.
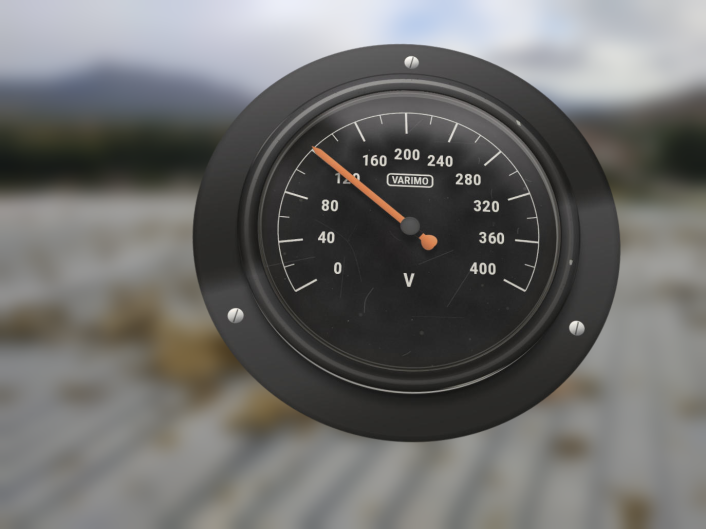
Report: 120 V
